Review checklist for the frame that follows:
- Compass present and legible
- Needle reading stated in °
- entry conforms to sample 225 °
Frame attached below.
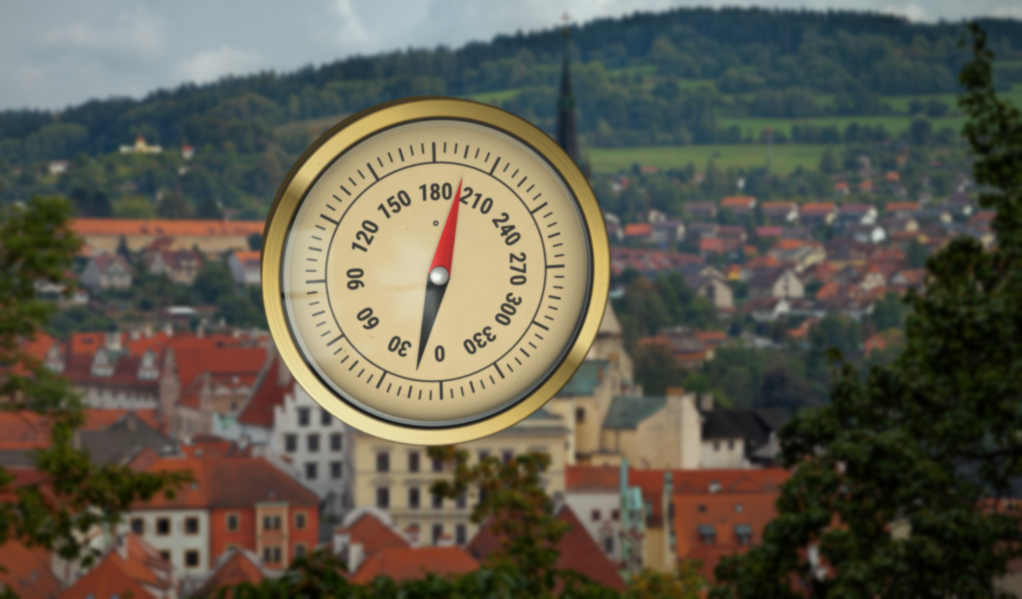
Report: 195 °
